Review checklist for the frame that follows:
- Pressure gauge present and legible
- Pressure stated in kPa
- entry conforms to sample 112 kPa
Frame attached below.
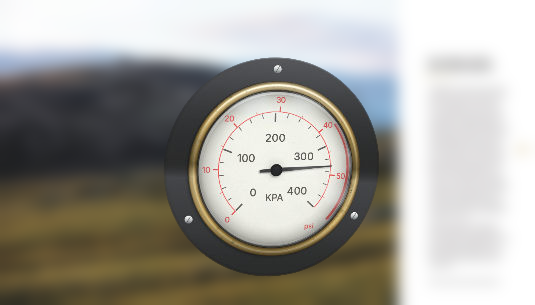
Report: 330 kPa
